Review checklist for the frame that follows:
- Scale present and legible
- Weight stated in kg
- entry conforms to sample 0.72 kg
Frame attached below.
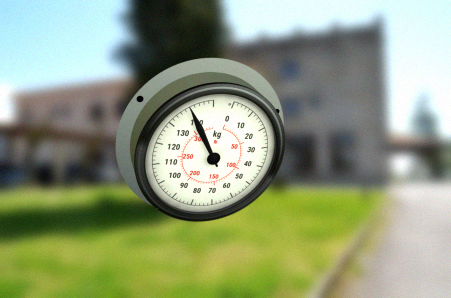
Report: 140 kg
